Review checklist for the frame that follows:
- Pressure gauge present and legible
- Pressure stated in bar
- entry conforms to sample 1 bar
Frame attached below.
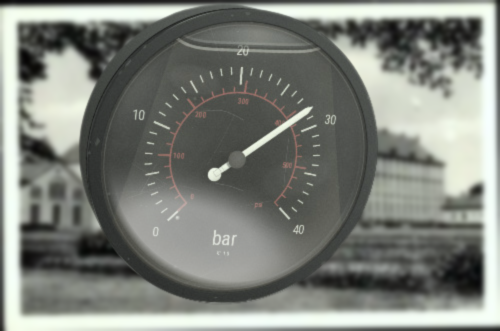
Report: 28 bar
